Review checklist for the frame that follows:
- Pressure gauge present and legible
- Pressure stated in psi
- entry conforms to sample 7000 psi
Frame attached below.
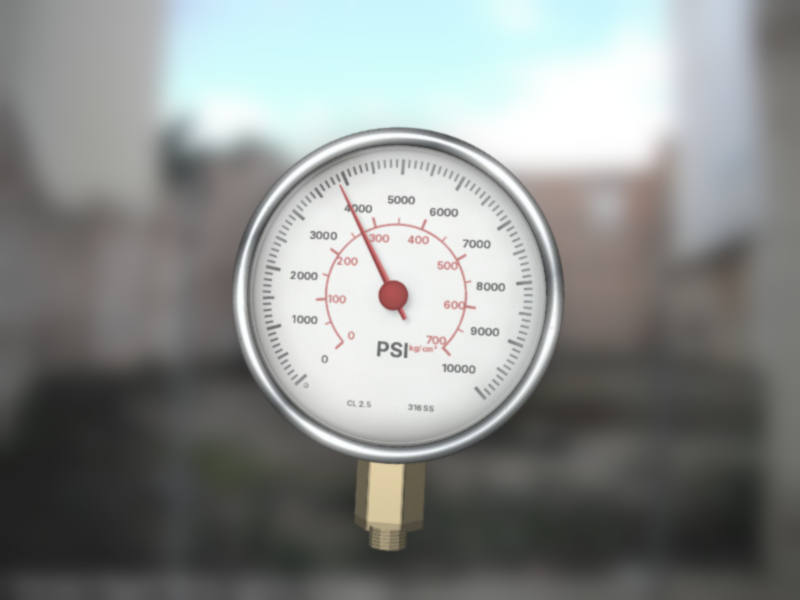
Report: 3900 psi
